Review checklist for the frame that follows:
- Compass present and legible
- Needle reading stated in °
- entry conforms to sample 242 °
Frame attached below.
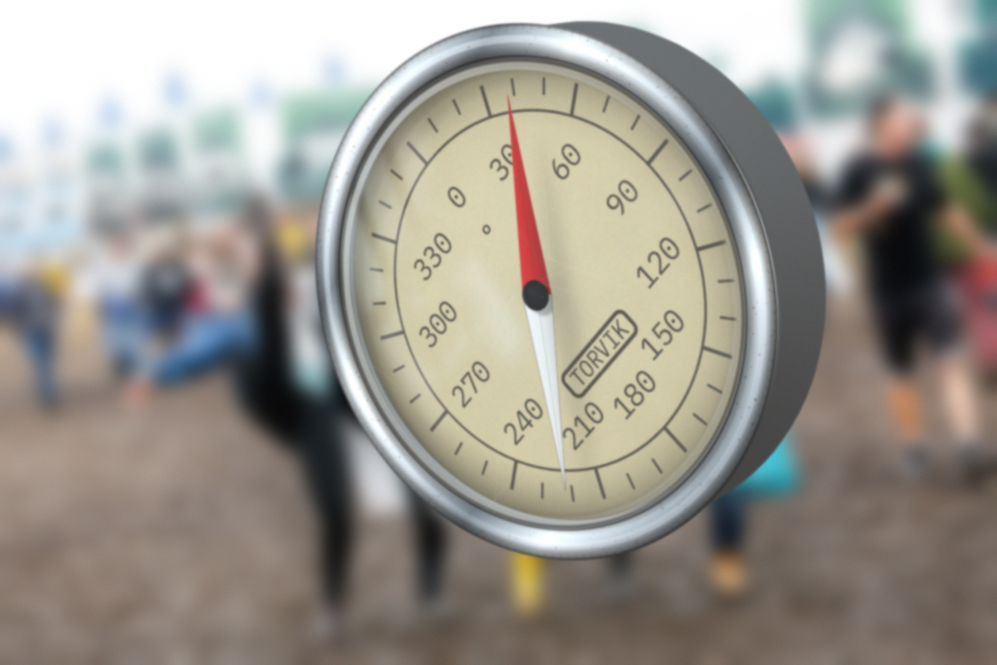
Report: 40 °
